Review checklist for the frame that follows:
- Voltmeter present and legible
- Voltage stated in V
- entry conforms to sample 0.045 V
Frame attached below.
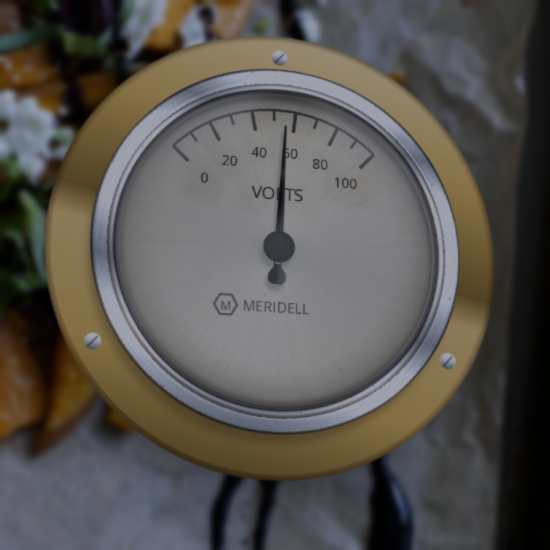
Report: 55 V
